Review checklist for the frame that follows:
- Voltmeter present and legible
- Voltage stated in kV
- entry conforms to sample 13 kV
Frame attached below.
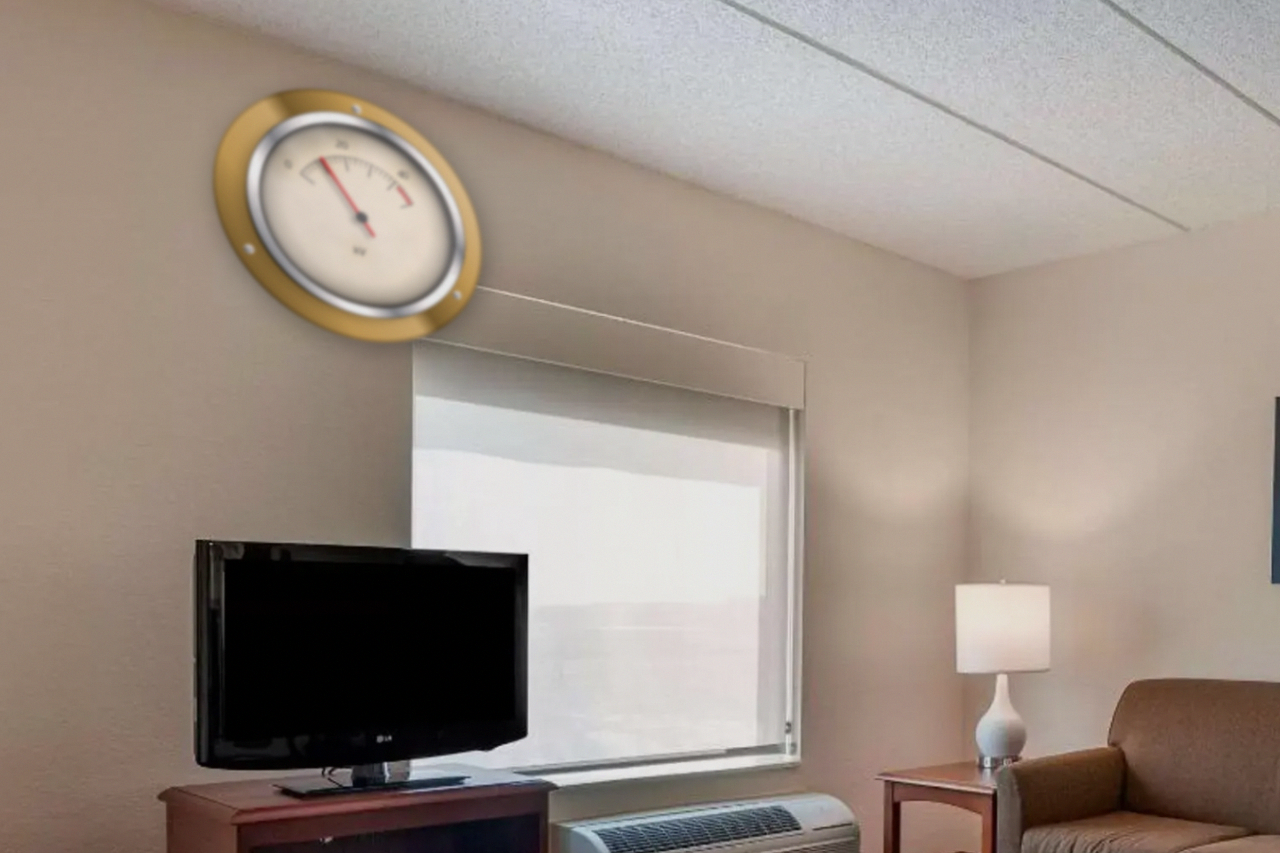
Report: 10 kV
